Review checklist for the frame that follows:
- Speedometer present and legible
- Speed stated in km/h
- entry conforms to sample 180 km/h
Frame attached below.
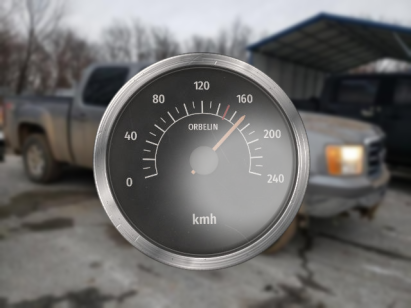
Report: 170 km/h
